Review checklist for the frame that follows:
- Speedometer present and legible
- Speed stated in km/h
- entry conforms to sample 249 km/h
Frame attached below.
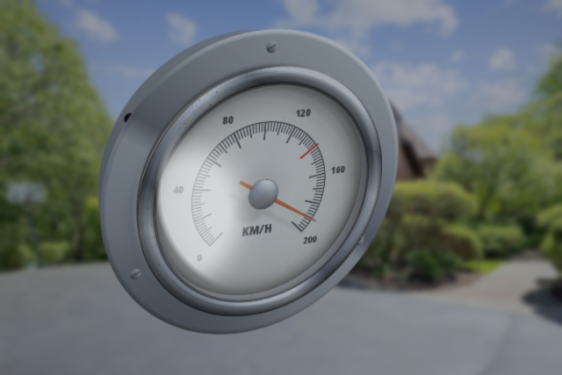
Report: 190 km/h
